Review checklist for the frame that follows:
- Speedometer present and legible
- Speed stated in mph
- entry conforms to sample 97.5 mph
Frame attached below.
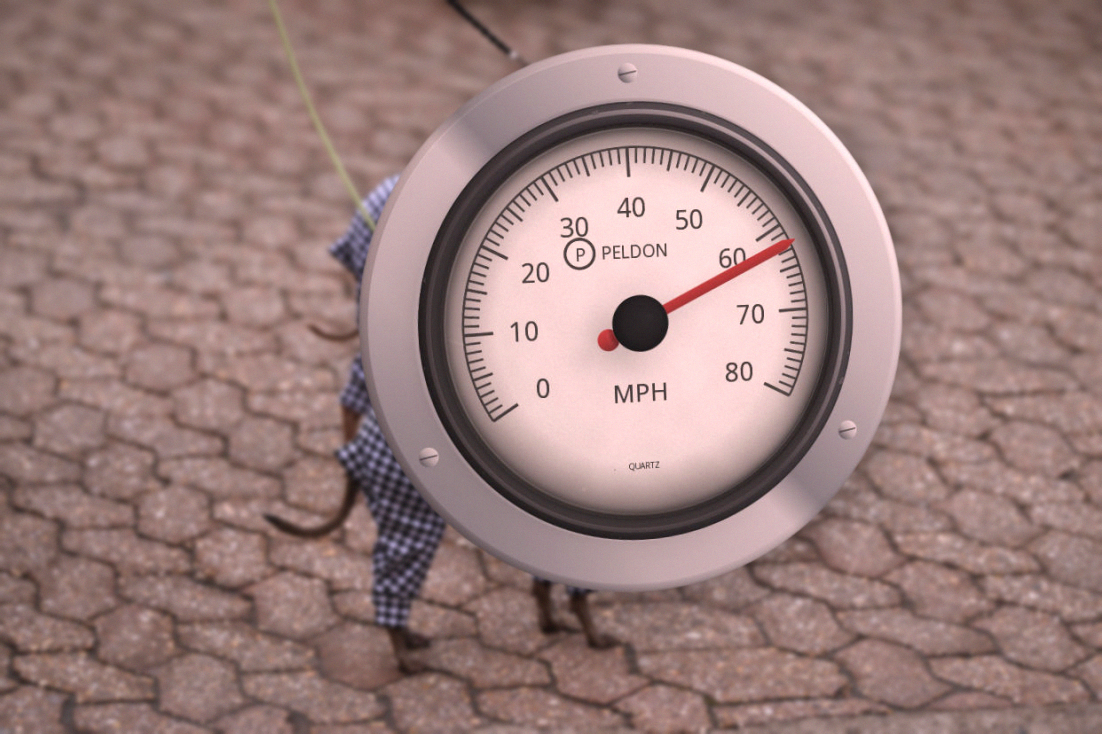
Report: 62 mph
